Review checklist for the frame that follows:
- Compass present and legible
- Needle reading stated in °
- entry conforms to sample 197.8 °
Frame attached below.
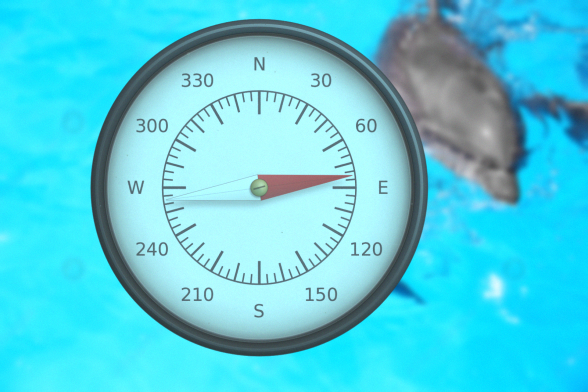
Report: 82.5 °
